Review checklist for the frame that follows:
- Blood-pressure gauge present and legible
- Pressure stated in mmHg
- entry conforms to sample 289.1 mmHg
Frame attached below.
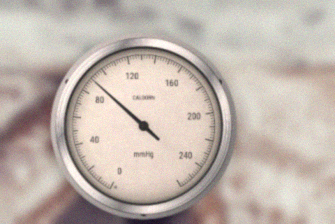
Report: 90 mmHg
